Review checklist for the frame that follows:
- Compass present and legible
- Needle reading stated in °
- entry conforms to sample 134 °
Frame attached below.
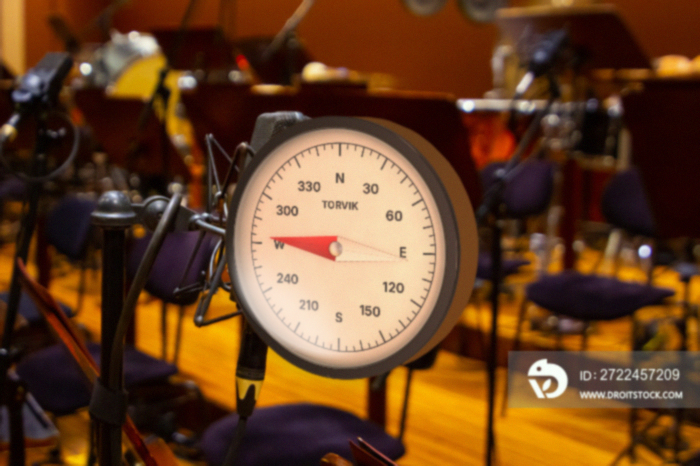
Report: 275 °
